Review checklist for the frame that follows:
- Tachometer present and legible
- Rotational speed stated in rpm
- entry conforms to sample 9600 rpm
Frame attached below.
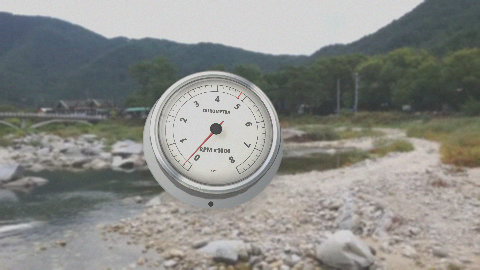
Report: 200 rpm
